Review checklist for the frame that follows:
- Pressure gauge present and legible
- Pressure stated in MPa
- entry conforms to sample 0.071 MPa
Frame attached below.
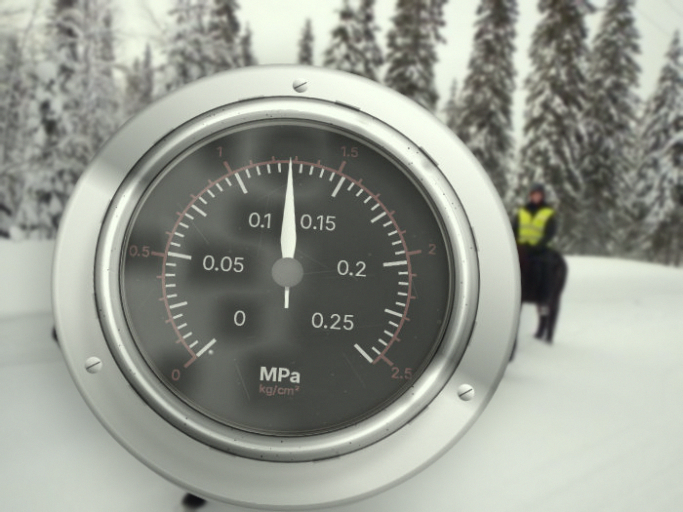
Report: 0.125 MPa
